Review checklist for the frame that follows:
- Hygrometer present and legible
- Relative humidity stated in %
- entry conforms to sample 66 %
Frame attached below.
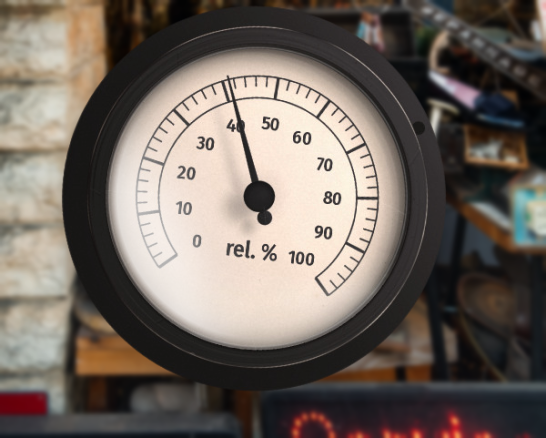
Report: 41 %
